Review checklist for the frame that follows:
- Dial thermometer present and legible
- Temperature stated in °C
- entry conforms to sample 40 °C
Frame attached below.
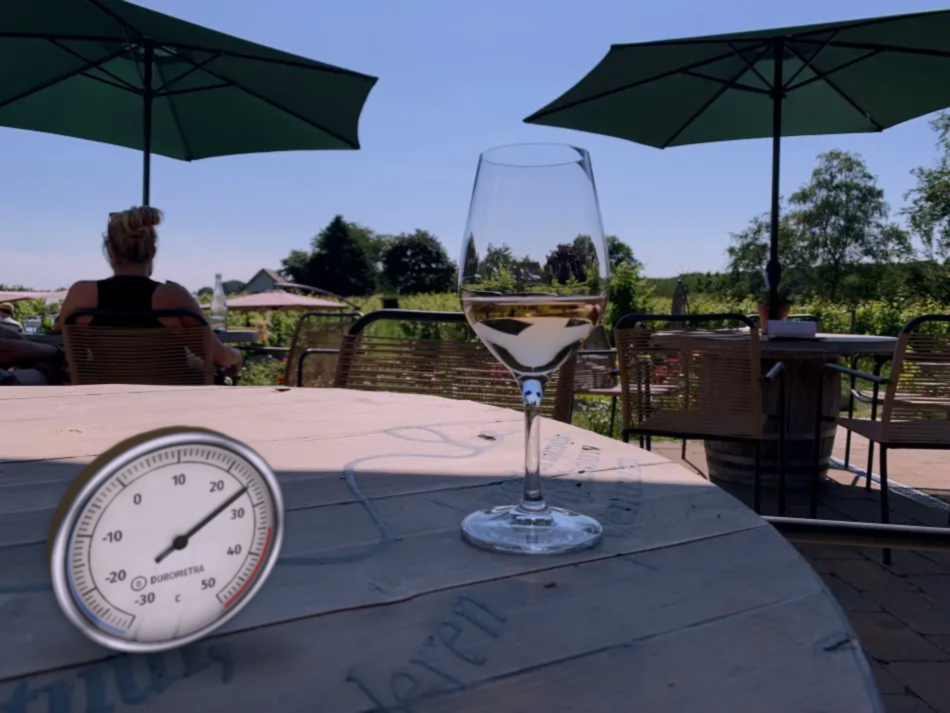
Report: 25 °C
